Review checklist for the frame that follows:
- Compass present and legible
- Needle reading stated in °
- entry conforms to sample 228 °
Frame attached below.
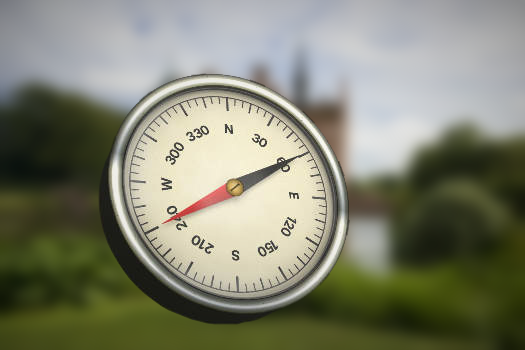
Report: 240 °
